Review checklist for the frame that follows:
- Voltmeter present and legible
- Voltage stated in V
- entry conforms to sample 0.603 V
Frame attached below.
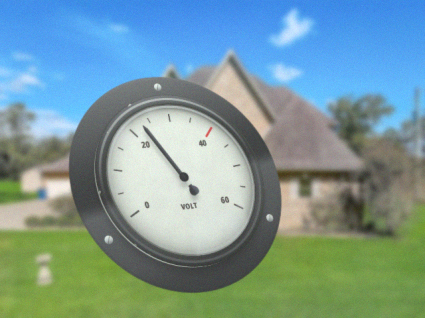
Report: 22.5 V
